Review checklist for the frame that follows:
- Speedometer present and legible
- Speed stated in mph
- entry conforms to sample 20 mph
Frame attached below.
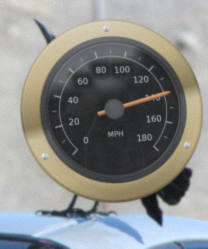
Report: 140 mph
